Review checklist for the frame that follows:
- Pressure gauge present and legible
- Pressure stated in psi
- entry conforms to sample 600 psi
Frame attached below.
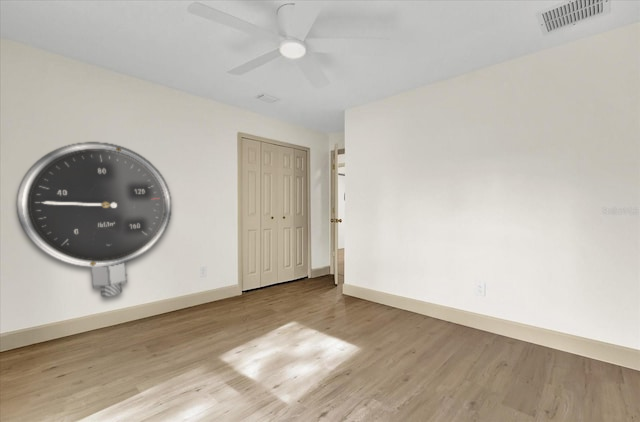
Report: 30 psi
